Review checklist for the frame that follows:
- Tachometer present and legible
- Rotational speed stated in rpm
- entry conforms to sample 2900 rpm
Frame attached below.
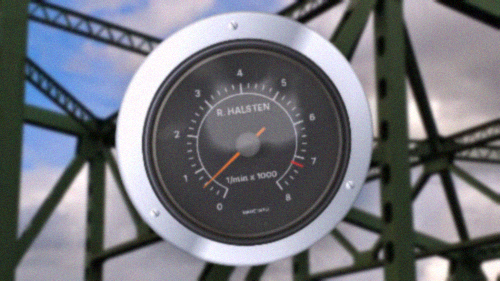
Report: 600 rpm
